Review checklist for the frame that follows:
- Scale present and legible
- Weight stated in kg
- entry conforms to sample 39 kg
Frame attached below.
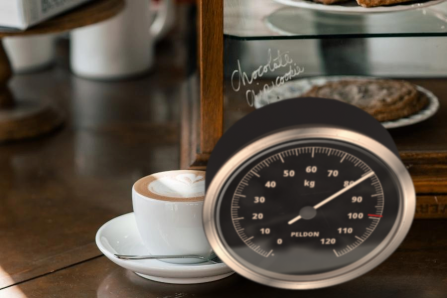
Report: 80 kg
